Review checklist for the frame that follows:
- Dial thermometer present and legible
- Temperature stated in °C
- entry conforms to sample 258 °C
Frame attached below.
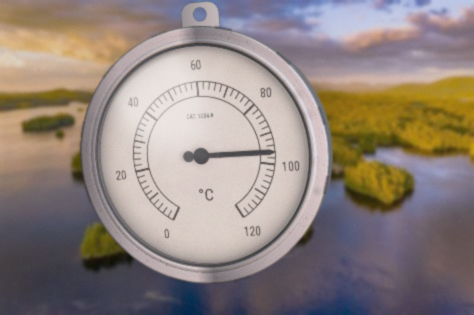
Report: 96 °C
